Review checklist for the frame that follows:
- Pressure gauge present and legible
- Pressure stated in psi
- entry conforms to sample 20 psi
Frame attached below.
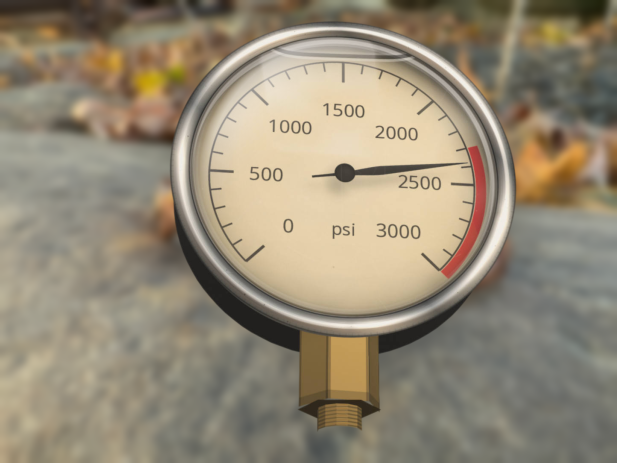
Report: 2400 psi
